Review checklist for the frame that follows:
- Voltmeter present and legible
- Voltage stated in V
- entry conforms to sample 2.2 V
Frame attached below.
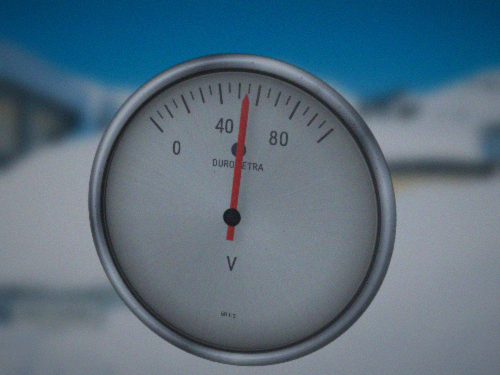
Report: 55 V
